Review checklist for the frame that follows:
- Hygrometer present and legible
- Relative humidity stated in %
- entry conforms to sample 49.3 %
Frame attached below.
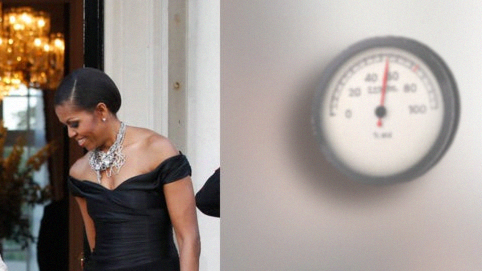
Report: 55 %
